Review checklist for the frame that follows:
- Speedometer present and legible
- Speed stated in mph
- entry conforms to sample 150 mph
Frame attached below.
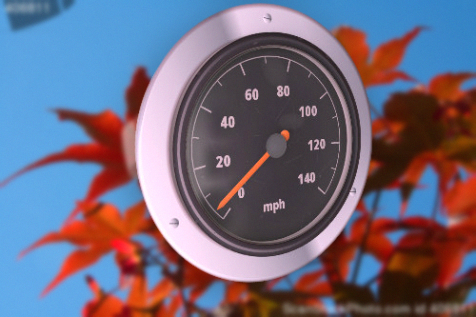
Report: 5 mph
